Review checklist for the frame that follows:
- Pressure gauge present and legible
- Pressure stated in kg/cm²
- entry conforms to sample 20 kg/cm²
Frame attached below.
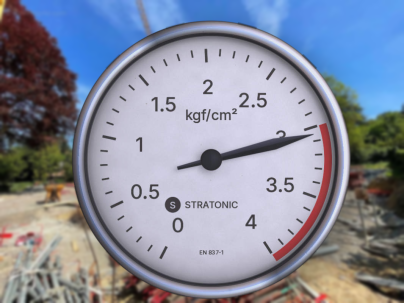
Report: 3.05 kg/cm²
